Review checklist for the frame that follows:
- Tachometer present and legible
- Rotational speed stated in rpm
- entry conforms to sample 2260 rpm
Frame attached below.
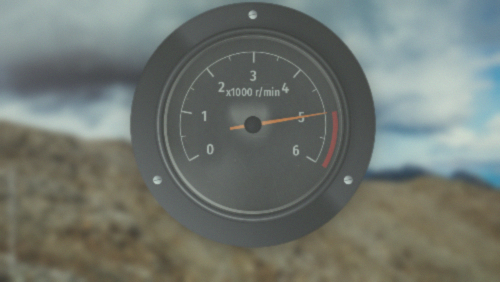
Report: 5000 rpm
